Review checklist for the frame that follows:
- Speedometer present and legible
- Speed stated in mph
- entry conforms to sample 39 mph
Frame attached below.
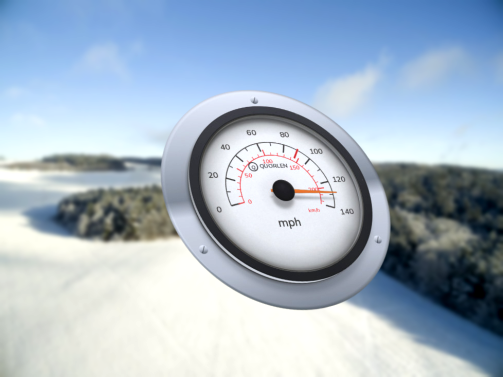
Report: 130 mph
